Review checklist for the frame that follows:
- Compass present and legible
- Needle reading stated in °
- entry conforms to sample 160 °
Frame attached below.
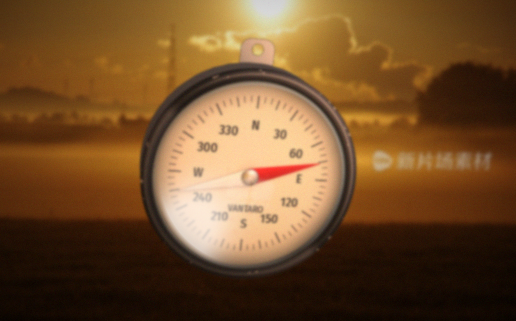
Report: 75 °
